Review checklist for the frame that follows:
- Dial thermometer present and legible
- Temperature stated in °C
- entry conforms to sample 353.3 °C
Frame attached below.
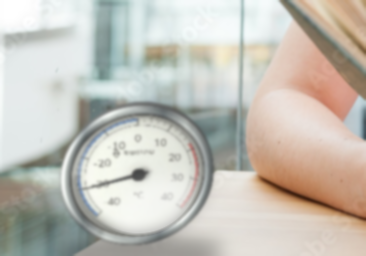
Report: -30 °C
